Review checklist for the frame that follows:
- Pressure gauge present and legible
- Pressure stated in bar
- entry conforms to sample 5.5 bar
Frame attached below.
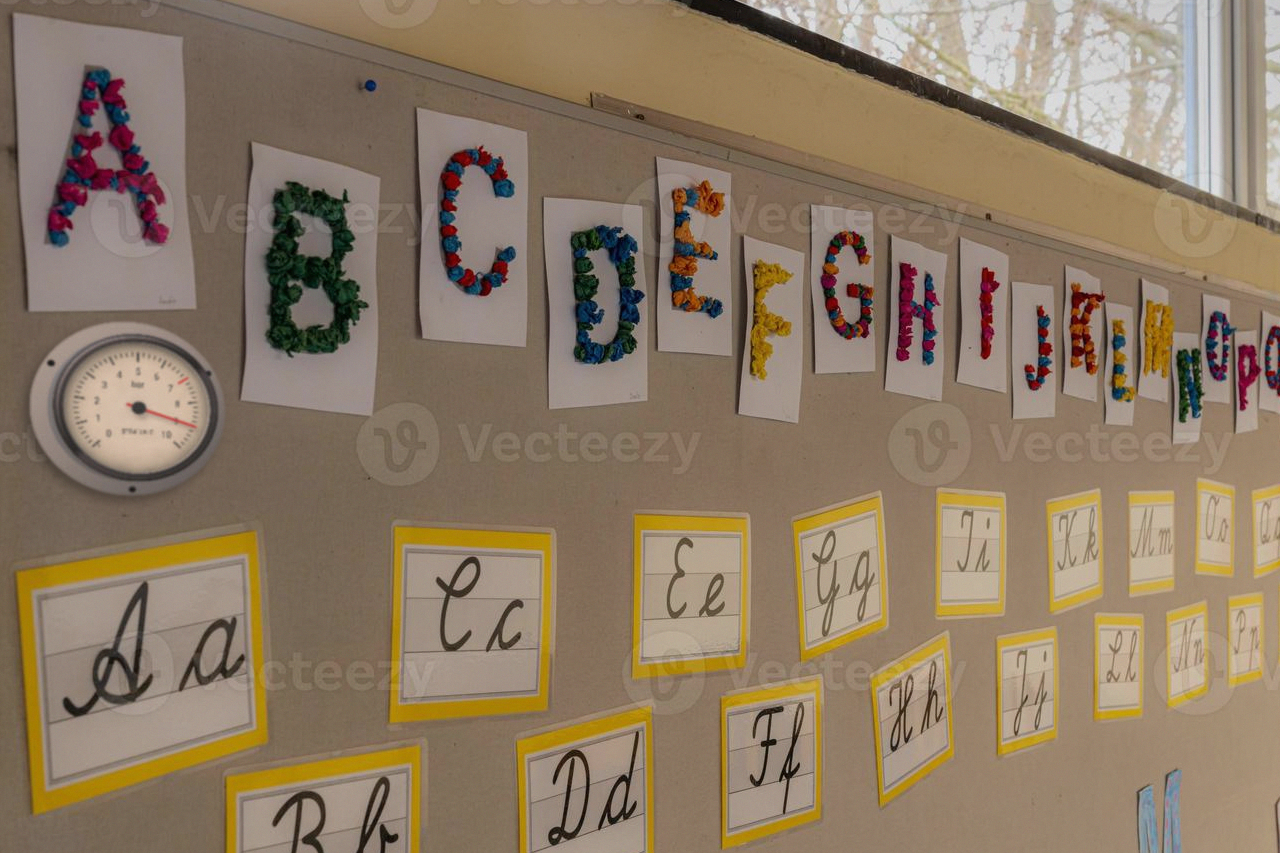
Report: 9 bar
